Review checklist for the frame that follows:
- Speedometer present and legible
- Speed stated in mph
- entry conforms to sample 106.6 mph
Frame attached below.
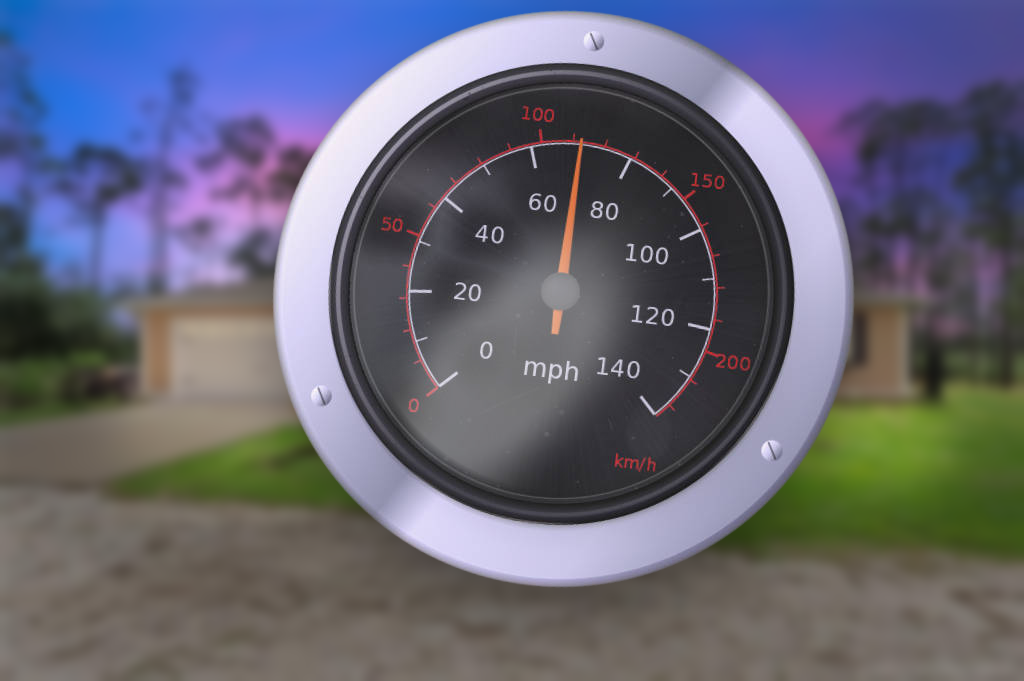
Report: 70 mph
